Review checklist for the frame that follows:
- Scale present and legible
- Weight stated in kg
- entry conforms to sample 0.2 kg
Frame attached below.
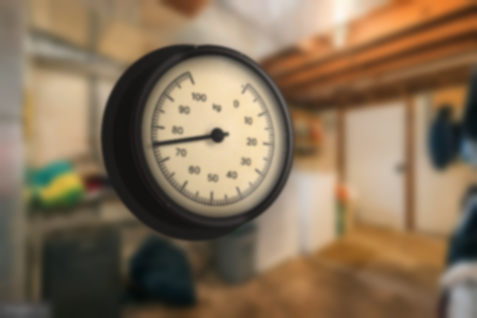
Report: 75 kg
